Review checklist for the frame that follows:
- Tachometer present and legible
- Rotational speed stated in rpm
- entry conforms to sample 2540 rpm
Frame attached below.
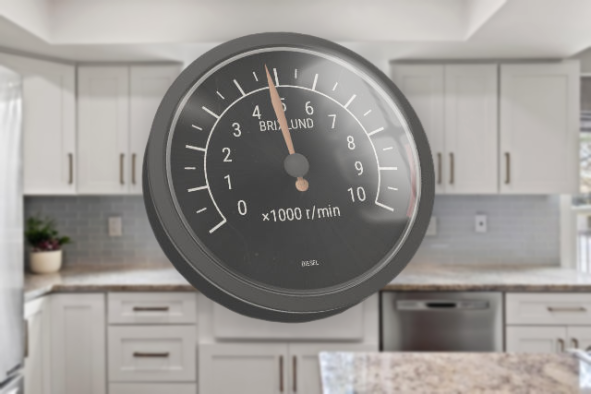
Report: 4750 rpm
